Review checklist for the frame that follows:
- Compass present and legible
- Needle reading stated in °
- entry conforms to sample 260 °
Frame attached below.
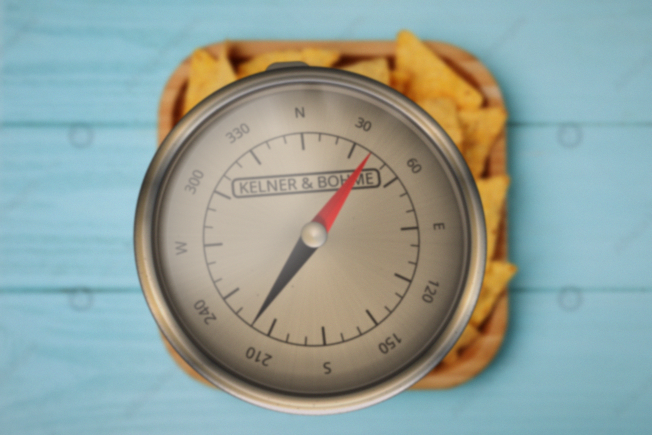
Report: 40 °
